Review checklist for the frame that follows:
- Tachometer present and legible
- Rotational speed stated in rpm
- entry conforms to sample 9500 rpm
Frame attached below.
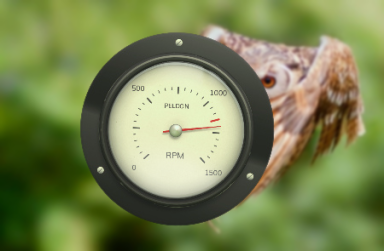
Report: 1200 rpm
